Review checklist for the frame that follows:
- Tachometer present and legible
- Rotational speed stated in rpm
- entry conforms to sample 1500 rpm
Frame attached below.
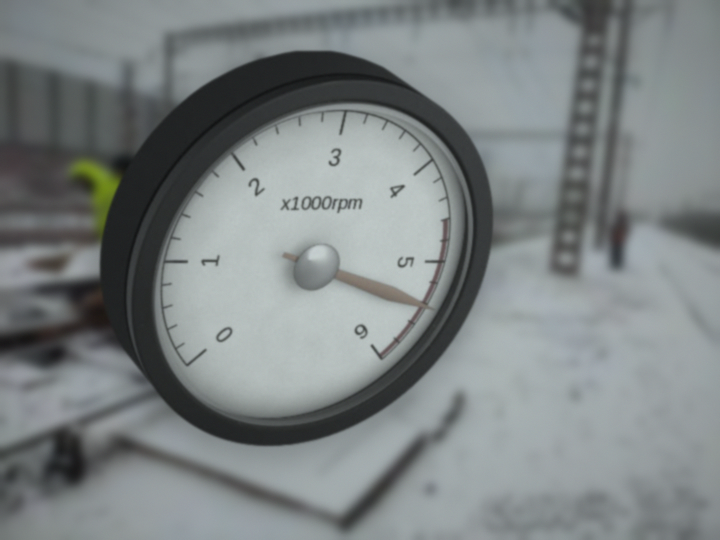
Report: 5400 rpm
